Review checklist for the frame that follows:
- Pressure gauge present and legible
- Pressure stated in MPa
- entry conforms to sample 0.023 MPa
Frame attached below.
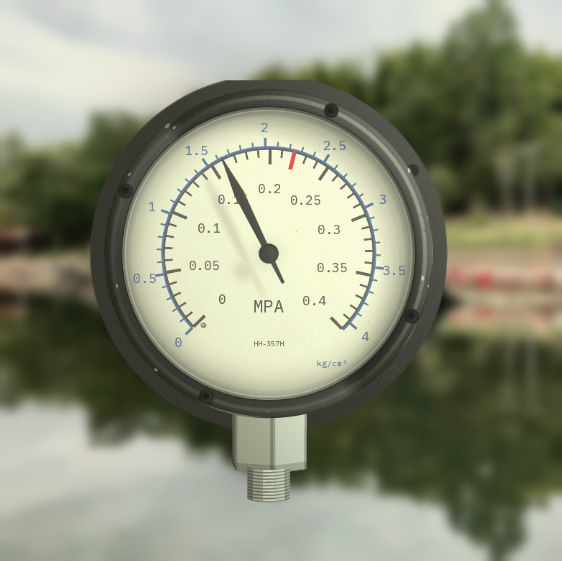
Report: 0.16 MPa
